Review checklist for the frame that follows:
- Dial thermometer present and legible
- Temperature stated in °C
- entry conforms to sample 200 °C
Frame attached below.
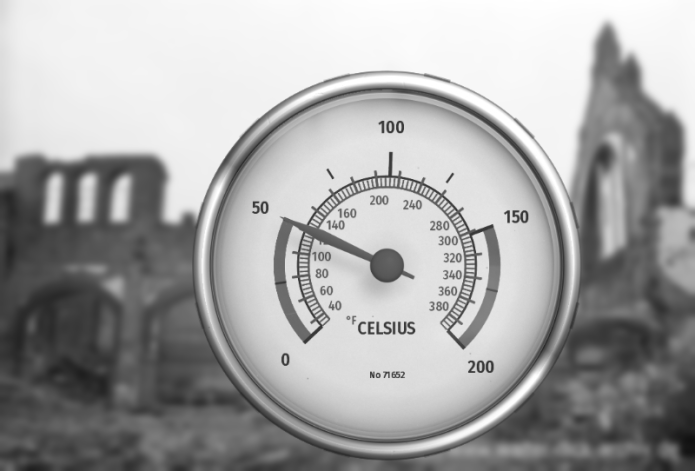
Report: 50 °C
